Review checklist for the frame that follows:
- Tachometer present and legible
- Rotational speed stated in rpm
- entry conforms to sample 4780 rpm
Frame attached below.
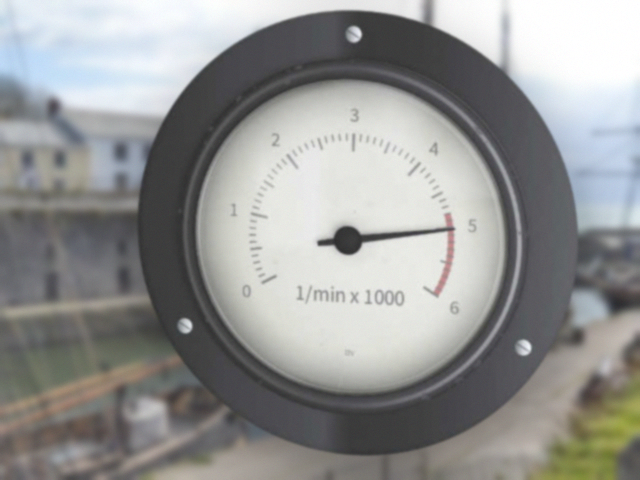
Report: 5000 rpm
